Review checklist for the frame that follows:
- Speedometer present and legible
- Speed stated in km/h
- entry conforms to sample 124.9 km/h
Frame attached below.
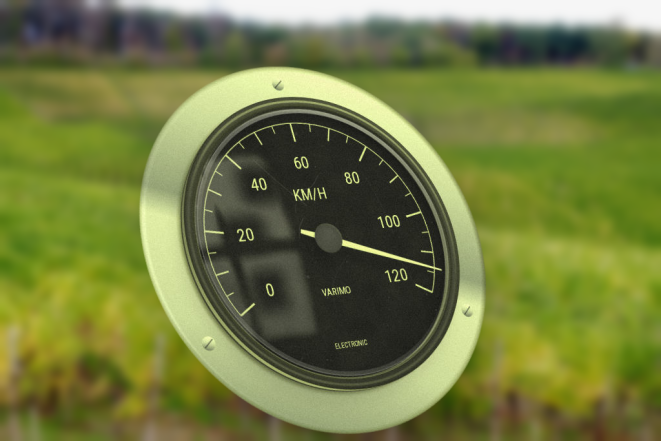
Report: 115 km/h
